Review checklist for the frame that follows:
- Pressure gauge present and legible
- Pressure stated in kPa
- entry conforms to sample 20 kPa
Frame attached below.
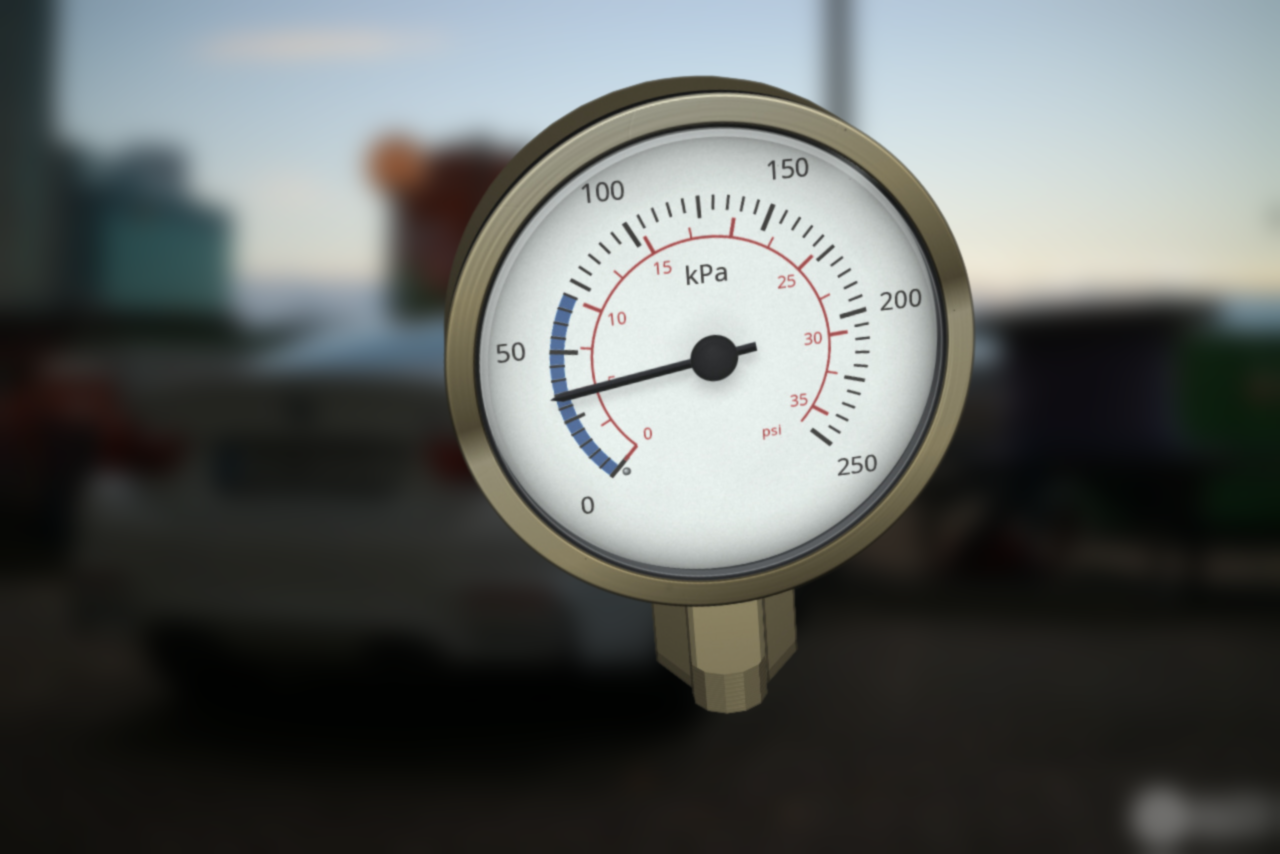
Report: 35 kPa
